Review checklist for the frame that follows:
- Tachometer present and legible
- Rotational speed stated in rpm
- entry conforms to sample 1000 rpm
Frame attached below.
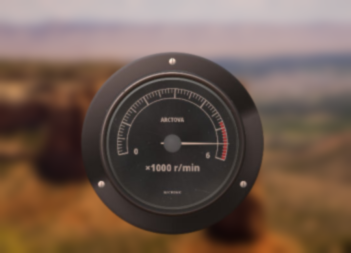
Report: 5500 rpm
